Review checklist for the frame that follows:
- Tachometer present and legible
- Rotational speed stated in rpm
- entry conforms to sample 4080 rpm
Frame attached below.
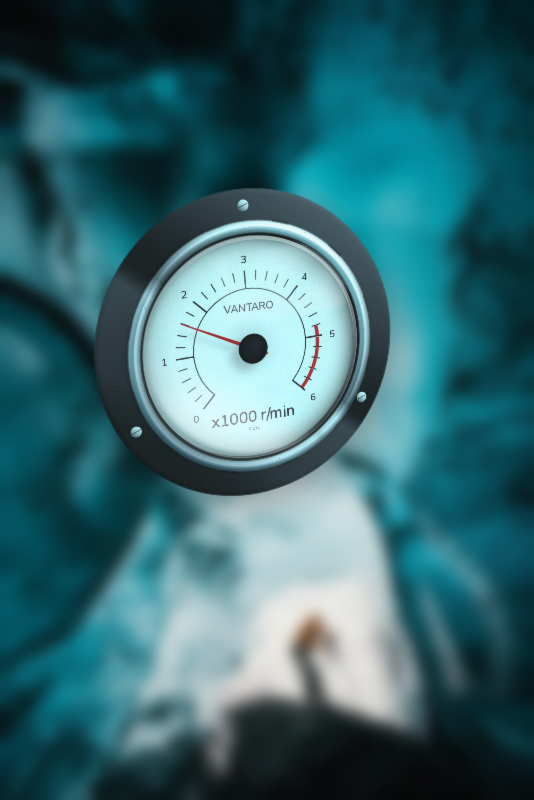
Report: 1600 rpm
